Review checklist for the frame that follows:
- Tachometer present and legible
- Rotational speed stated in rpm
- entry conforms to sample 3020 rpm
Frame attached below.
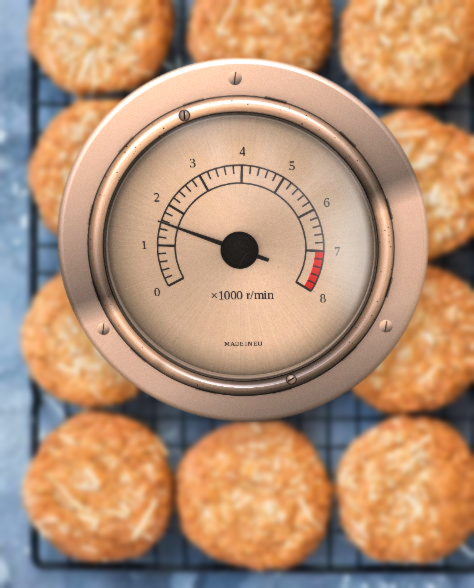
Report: 1600 rpm
